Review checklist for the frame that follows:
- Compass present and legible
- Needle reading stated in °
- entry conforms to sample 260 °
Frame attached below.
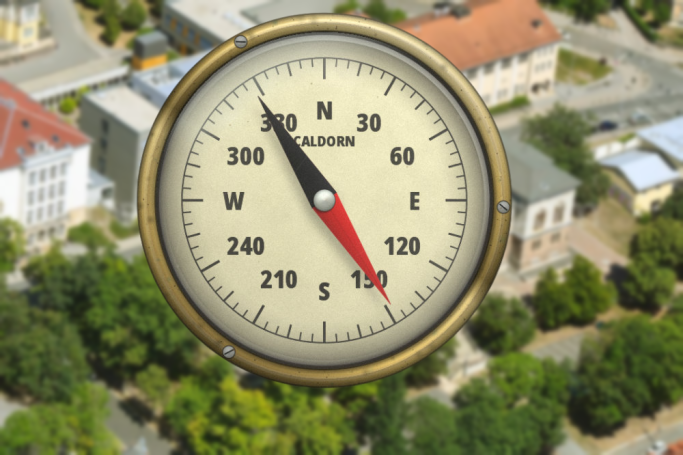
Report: 147.5 °
